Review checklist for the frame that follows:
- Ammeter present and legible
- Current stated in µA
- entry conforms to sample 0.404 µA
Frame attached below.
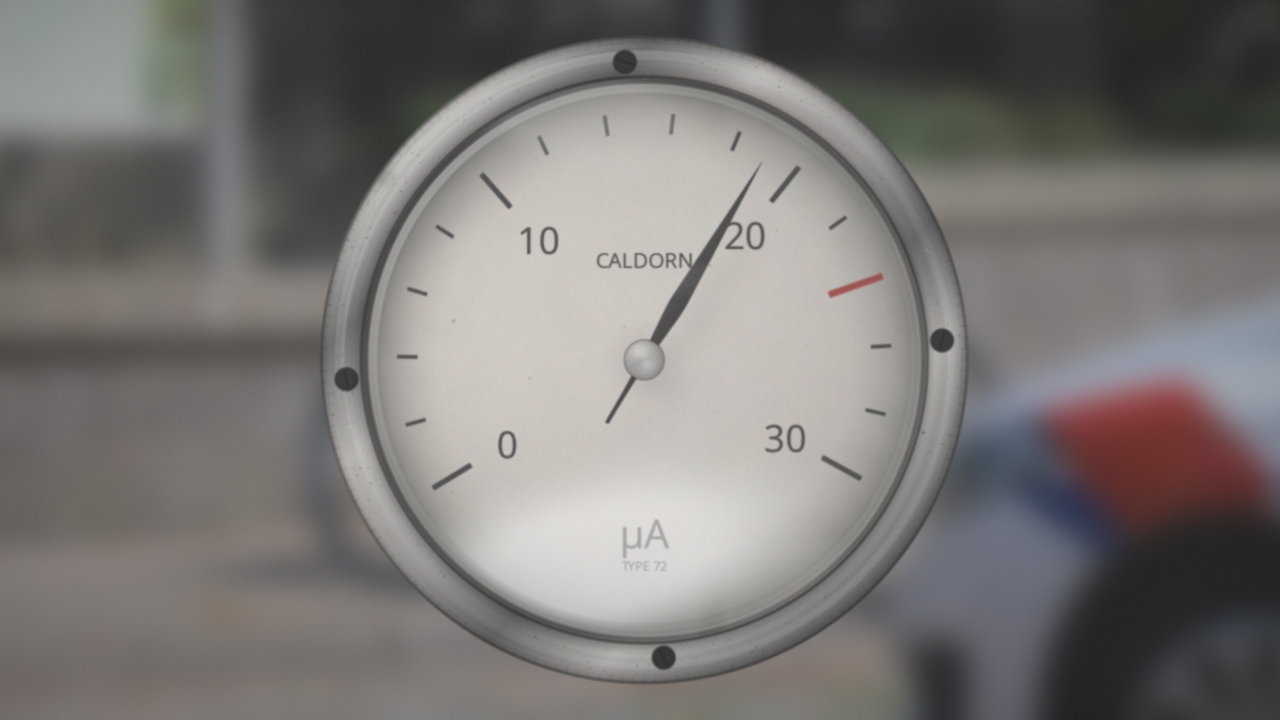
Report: 19 µA
